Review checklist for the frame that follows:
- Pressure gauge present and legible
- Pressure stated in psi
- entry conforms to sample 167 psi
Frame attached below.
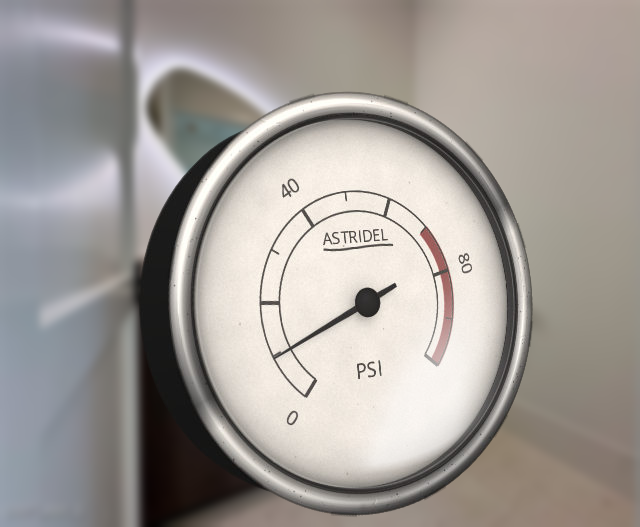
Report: 10 psi
